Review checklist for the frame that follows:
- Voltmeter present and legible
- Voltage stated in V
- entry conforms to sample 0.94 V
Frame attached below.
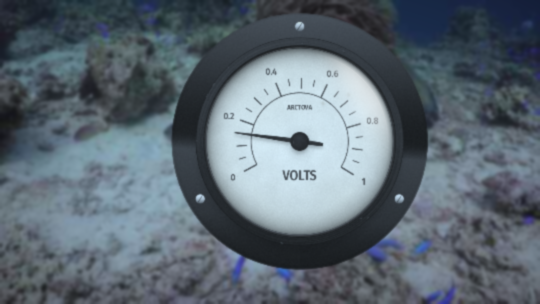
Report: 0.15 V
